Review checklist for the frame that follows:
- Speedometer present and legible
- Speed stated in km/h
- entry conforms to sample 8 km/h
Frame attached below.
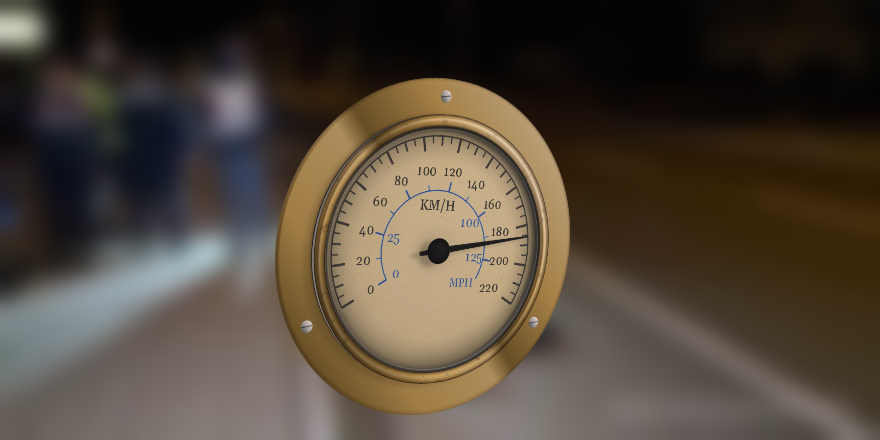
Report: 185 km/h
